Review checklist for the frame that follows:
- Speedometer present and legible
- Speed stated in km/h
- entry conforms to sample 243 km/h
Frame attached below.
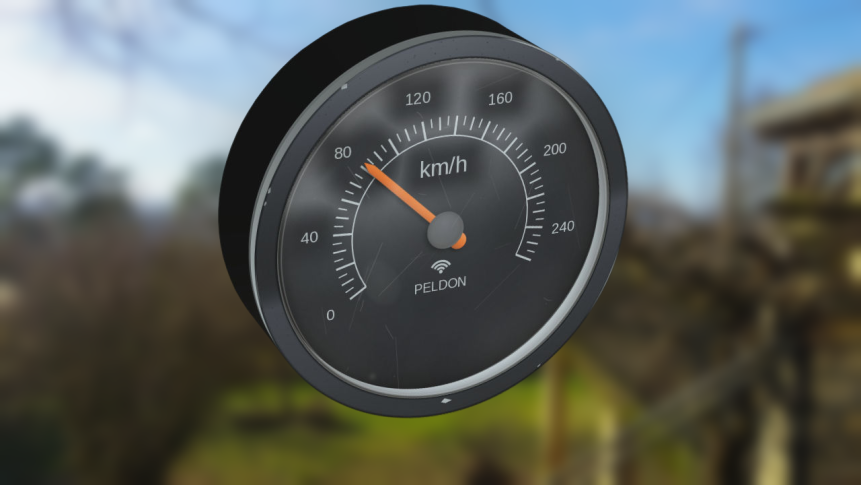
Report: 82.5 km/h
